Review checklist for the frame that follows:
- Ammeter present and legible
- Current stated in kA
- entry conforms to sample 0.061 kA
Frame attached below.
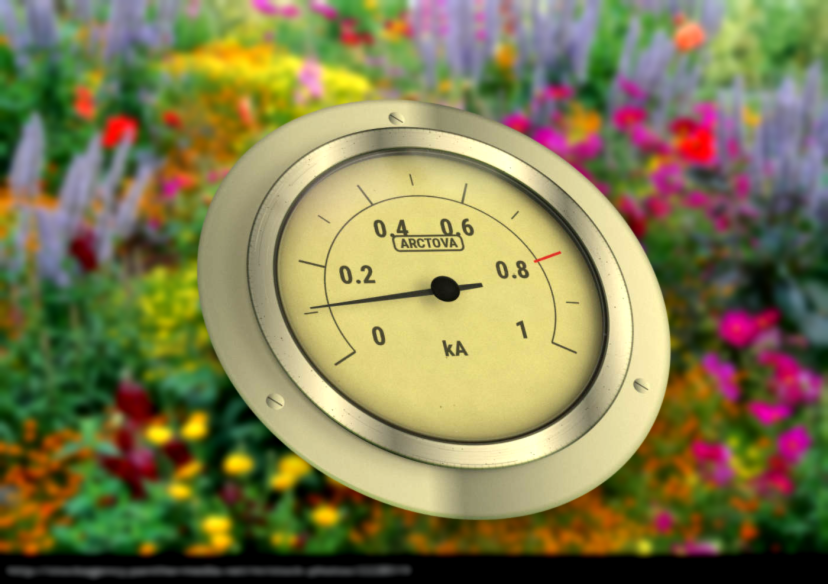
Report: 0.1 kA
